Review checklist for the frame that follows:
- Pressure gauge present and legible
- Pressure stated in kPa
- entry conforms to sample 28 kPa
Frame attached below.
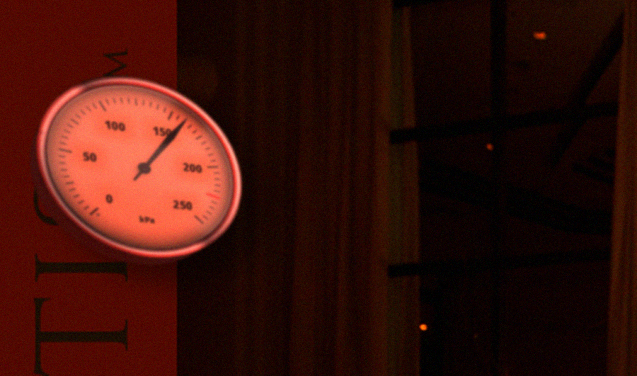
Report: 160 kPa
